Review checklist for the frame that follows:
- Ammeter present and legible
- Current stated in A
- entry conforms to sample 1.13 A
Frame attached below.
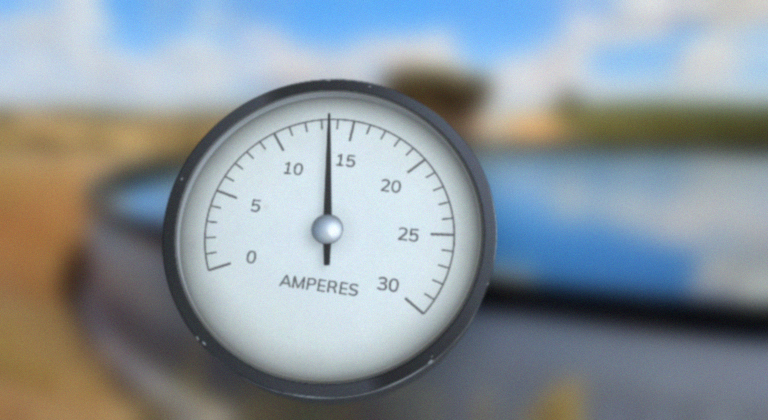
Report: 13.5 A
